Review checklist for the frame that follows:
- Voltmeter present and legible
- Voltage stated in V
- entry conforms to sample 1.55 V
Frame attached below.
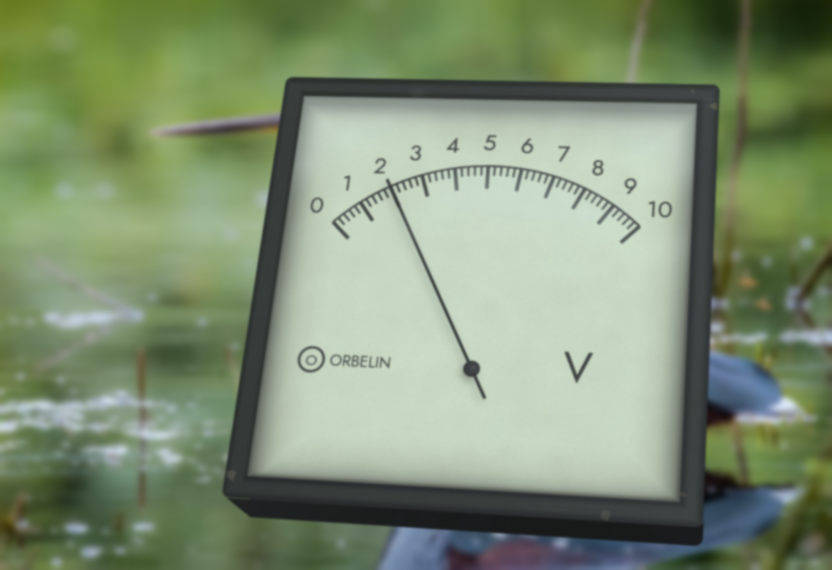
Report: 2 V
